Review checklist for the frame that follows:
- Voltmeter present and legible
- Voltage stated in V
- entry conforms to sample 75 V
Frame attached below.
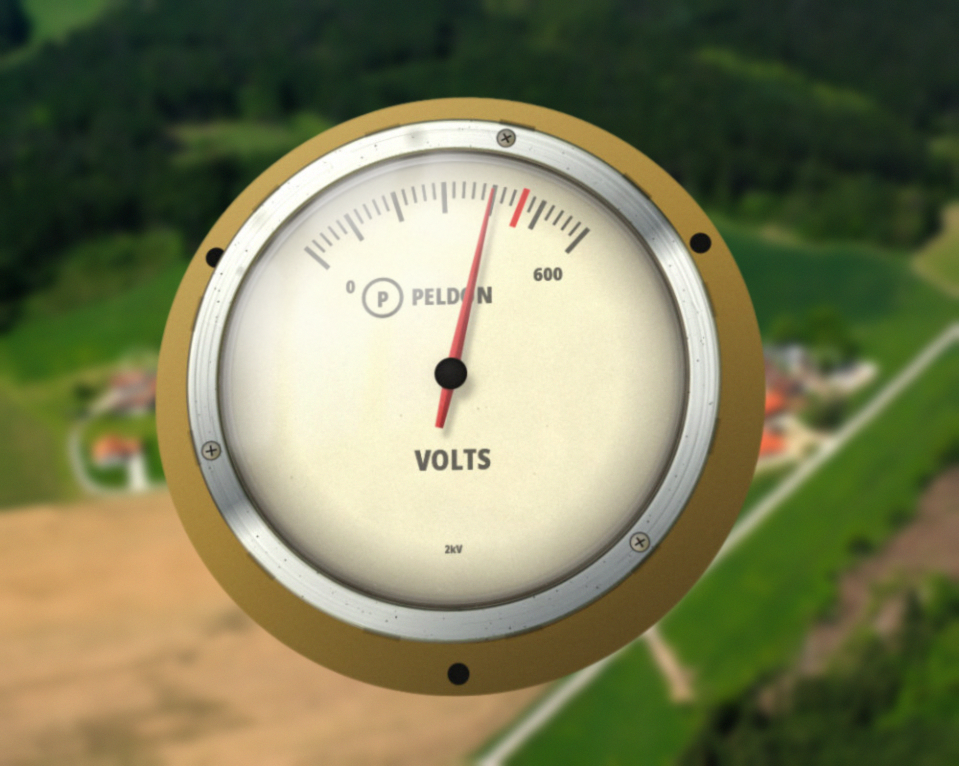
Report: 400 V
